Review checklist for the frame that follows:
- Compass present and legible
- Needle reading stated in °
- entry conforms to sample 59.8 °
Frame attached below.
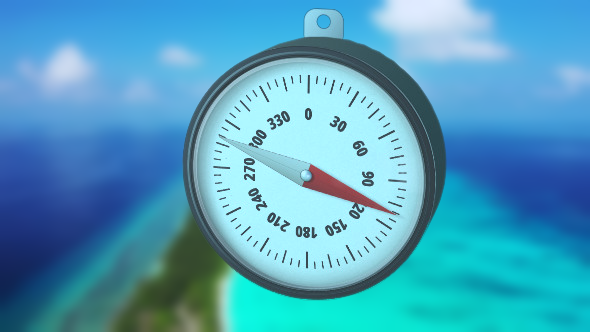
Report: 110 °
